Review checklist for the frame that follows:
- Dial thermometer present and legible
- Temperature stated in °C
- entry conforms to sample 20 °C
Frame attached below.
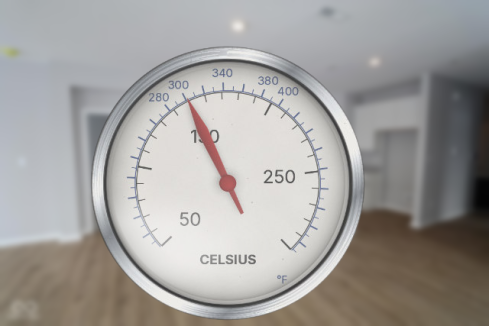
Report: 150 °C
